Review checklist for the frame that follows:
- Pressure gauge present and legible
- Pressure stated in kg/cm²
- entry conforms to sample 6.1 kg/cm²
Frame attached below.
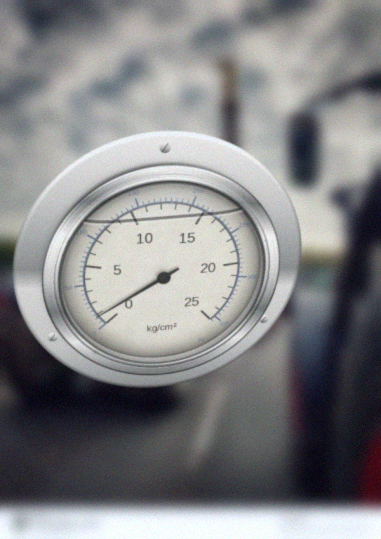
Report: 1 kg/cm²
